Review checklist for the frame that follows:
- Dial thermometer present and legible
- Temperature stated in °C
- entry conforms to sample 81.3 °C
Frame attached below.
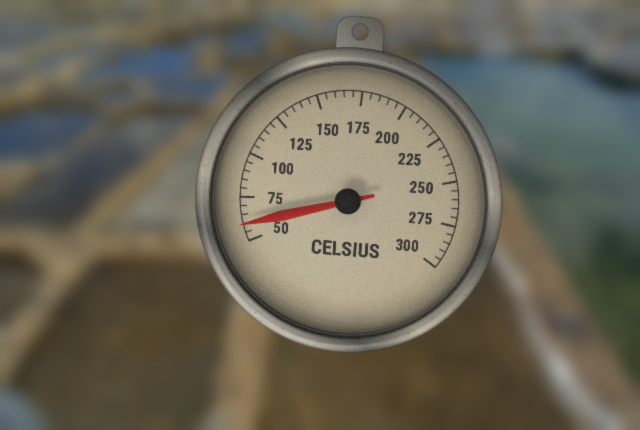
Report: 60 °C
